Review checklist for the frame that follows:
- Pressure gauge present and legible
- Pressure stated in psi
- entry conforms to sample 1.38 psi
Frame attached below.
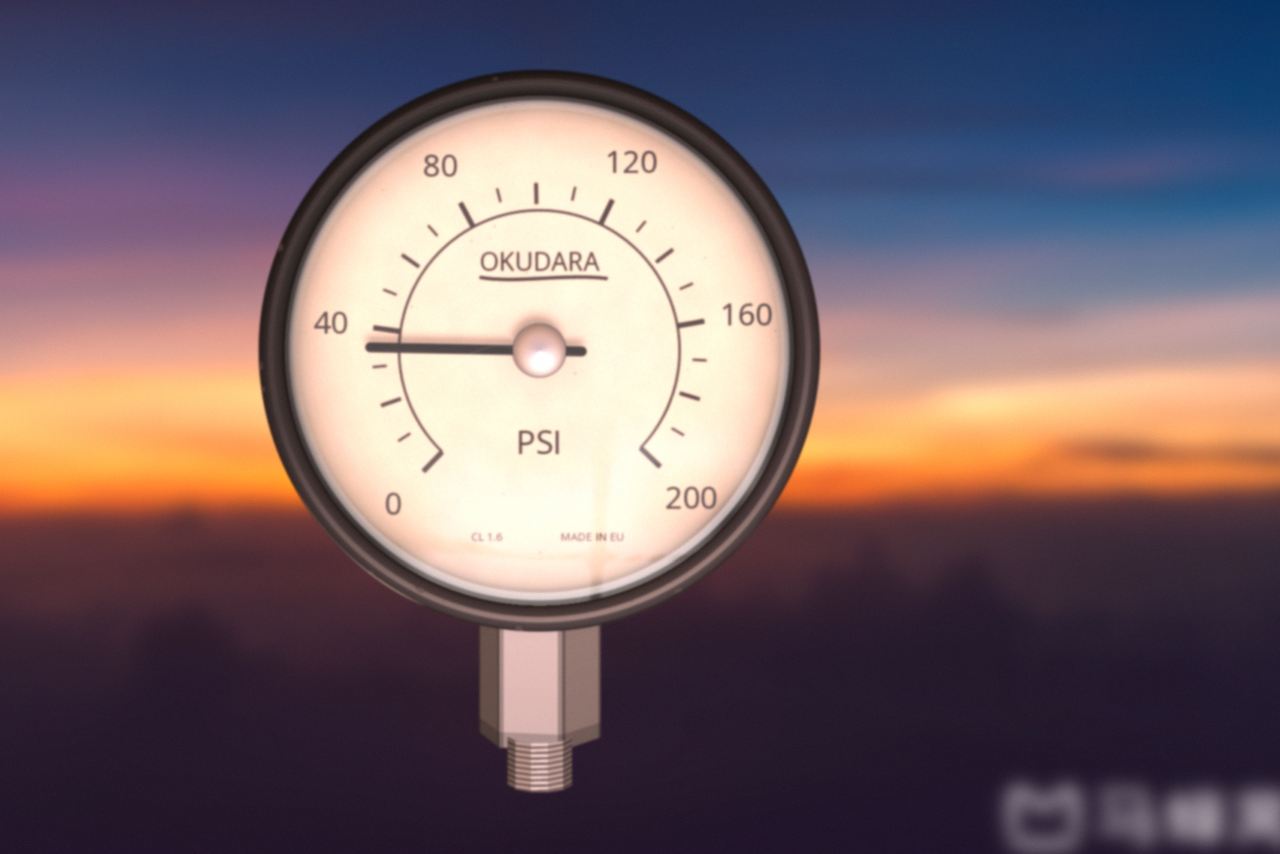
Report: 35 psi
